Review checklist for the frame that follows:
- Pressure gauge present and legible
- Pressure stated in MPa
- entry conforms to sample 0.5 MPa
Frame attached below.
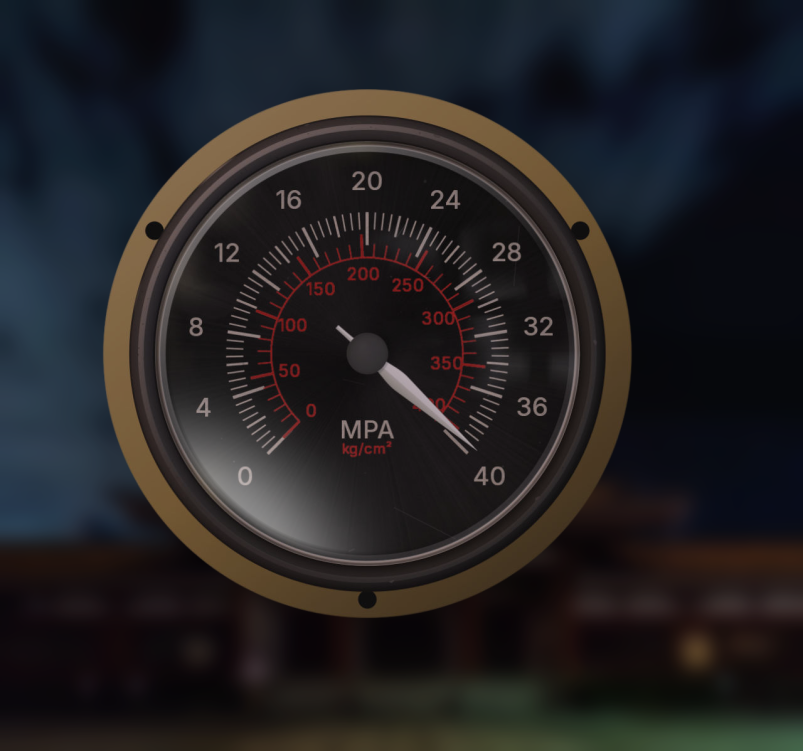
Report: 39.5 MPa
